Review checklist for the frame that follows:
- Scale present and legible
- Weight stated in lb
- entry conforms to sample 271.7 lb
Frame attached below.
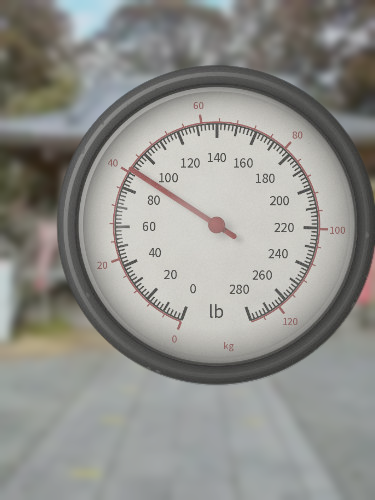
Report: 90 lb
